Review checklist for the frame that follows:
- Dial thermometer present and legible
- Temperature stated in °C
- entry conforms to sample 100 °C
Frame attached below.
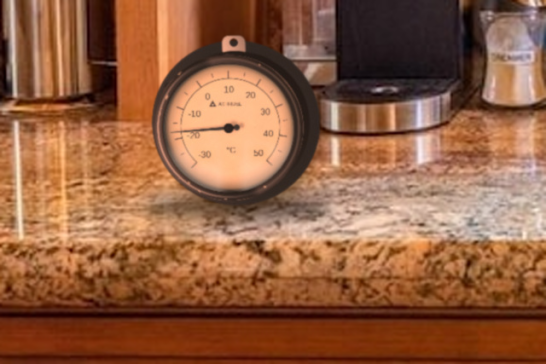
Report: -17.5 °C
